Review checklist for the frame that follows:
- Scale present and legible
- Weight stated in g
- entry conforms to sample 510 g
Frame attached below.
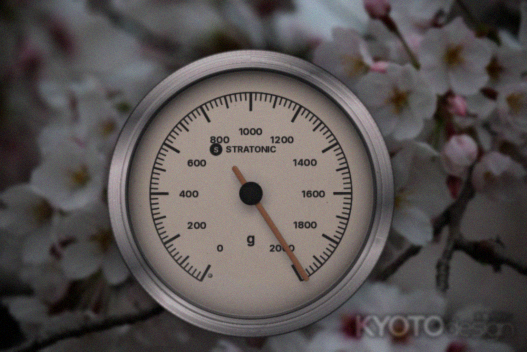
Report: 1980 g
